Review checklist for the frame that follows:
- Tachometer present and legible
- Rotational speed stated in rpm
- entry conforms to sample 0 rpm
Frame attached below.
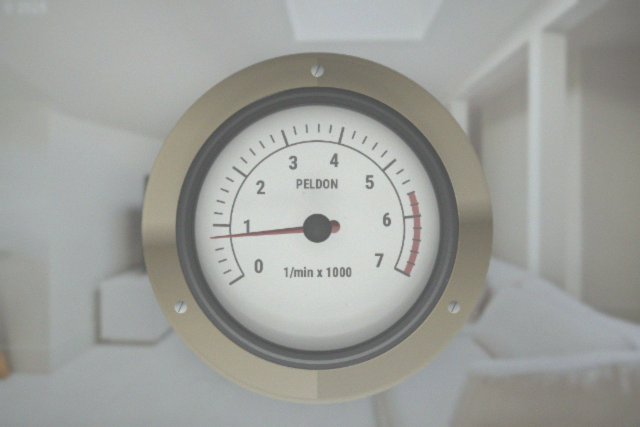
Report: 800 rpm
